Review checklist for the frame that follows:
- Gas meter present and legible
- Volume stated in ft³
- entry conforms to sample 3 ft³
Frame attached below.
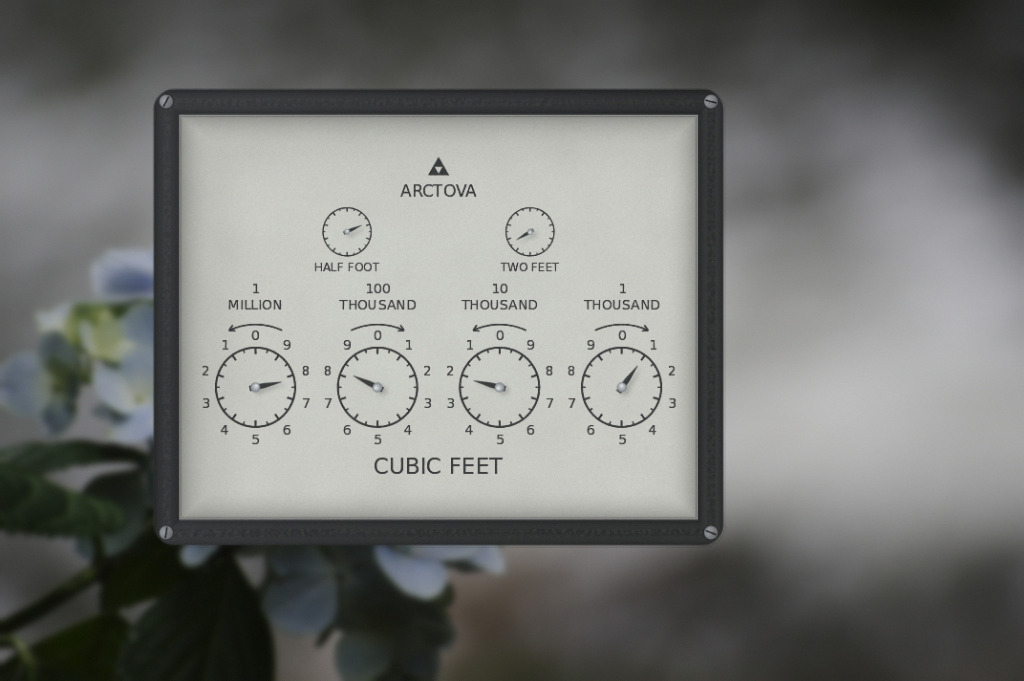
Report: 782100 ft³
